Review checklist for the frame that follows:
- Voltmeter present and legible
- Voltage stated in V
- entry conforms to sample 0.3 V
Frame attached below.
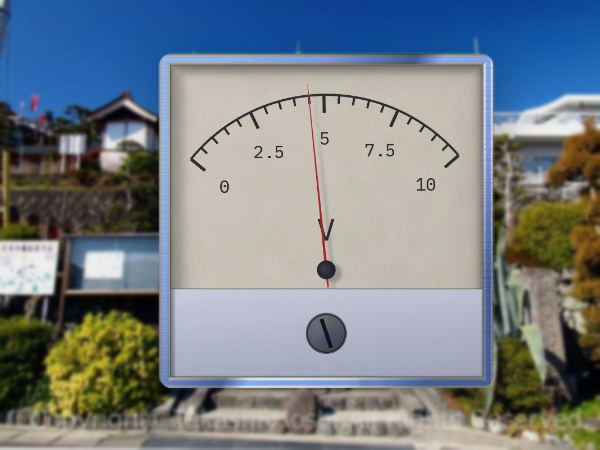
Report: 4.5 V
